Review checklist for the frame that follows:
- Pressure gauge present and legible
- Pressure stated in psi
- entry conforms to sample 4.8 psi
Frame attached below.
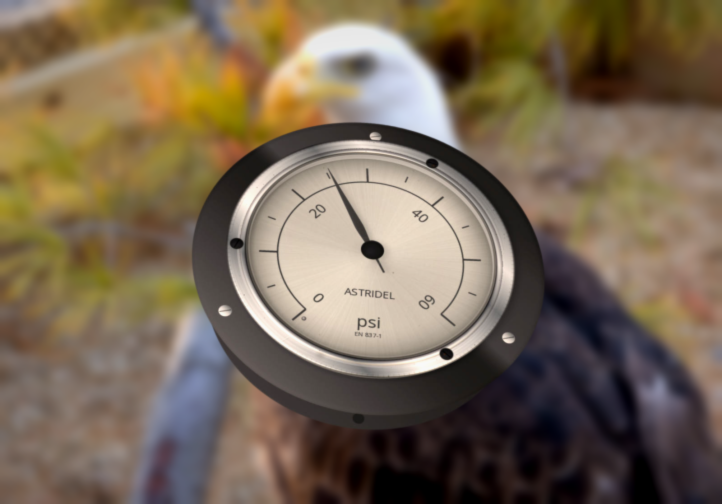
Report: 25 psi
